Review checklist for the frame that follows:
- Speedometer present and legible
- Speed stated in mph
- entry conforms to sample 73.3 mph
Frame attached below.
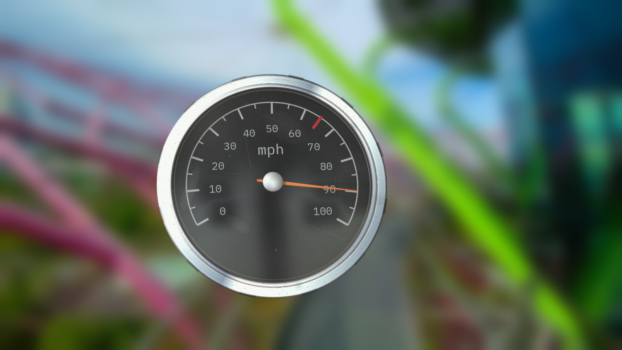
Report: 90 mph
